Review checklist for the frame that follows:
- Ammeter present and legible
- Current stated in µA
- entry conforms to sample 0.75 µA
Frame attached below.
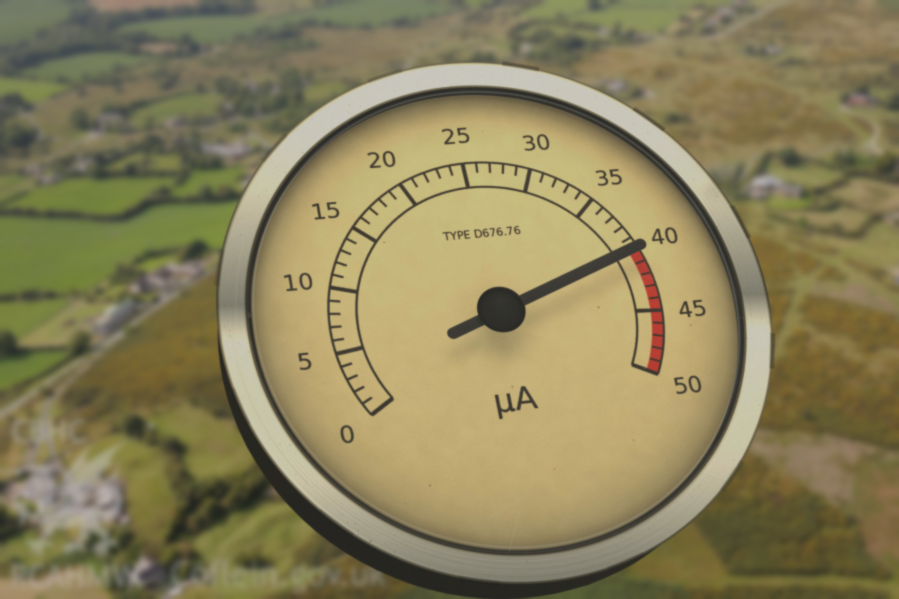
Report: 40 µA
